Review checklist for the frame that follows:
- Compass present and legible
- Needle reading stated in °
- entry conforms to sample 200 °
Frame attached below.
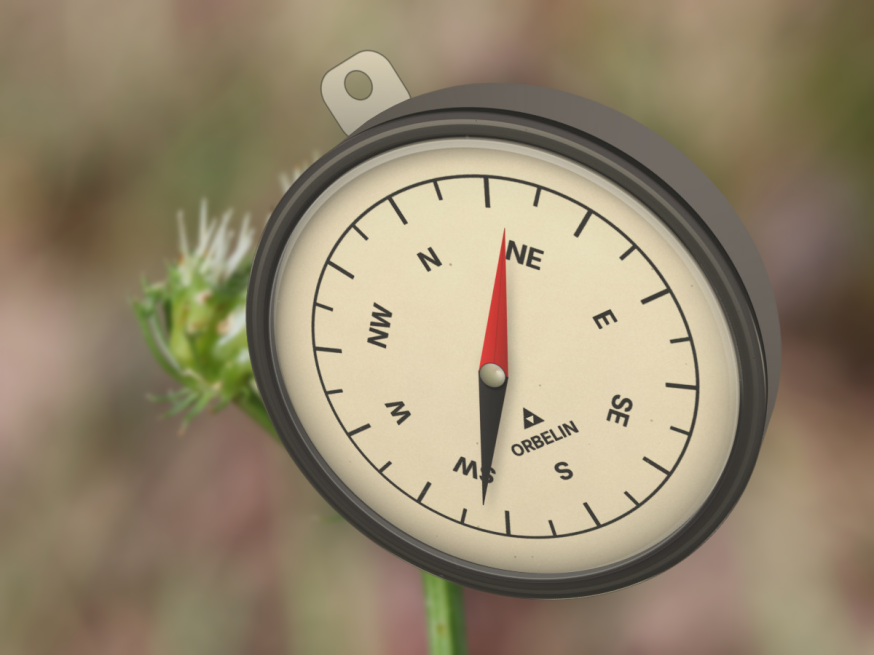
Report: 37.5 °
